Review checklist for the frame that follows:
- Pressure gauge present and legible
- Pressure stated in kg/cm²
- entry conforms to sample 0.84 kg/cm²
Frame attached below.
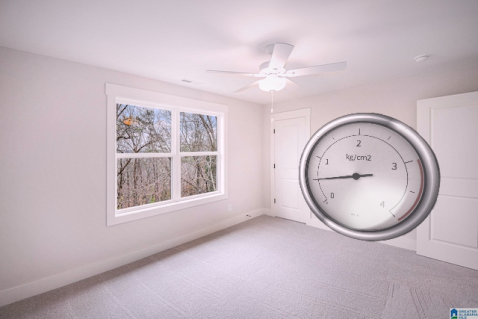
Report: 0.5 kg/cm²
